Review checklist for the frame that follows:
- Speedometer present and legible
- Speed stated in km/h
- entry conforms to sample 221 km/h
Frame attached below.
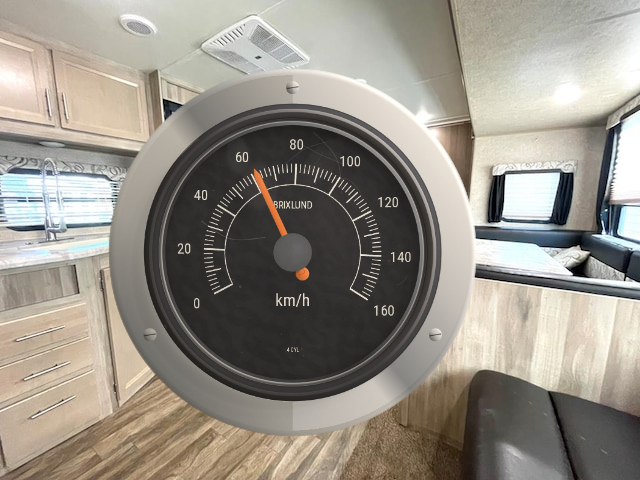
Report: 62 km/h
